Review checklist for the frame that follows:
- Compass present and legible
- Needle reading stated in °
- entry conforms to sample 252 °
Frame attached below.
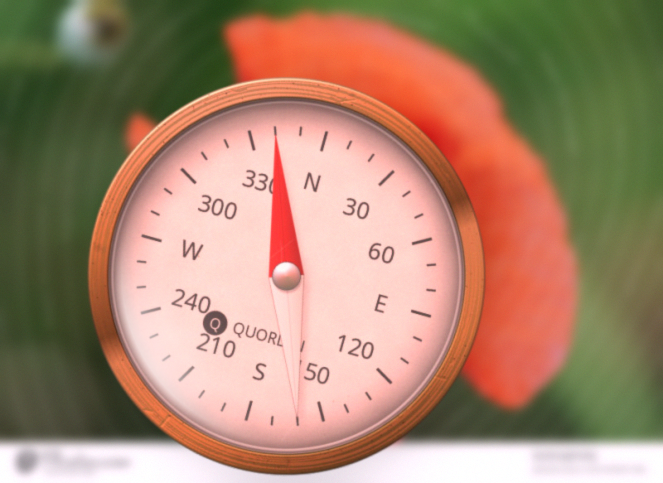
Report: 340 °
